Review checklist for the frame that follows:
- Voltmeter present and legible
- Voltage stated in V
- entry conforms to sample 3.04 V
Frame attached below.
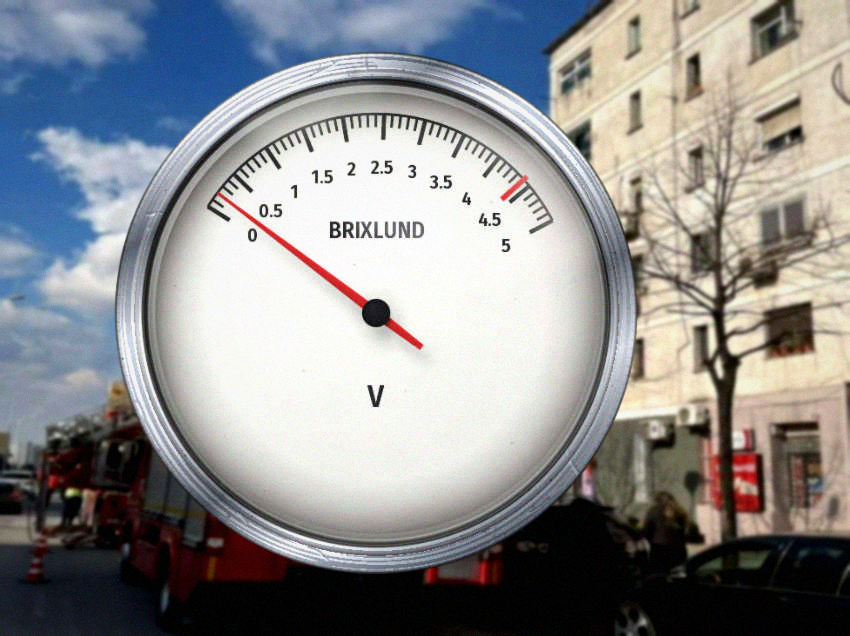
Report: 0.2 V
